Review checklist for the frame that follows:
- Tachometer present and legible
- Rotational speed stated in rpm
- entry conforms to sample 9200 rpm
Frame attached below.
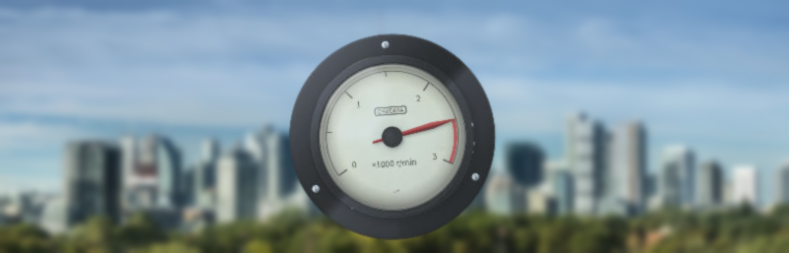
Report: 2500 rpm
